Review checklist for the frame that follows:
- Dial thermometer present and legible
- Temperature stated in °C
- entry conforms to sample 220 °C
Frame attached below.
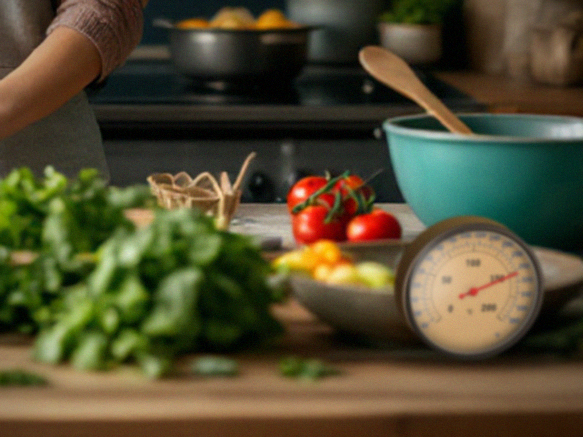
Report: 150 °C
